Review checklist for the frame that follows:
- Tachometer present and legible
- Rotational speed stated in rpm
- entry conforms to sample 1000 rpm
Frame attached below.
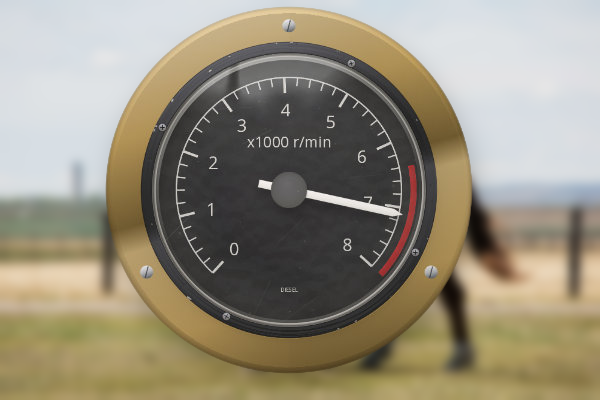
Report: 7100 rpm
